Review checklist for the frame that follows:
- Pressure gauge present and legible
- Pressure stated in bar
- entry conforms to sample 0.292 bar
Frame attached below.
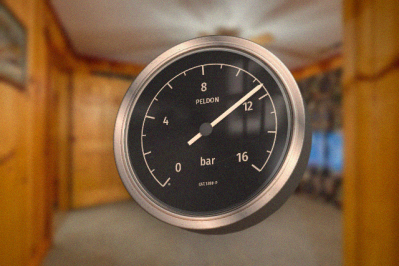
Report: 11.5 bar
